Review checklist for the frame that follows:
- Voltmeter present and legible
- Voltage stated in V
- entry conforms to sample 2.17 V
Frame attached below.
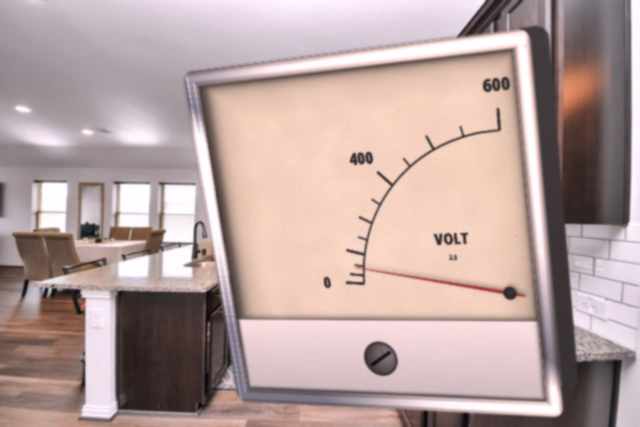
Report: 150 V
